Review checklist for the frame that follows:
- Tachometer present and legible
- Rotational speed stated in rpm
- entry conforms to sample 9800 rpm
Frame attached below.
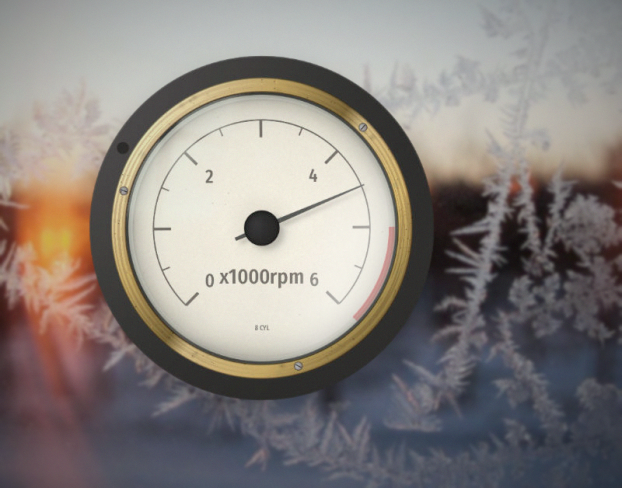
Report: 4500 rpm
